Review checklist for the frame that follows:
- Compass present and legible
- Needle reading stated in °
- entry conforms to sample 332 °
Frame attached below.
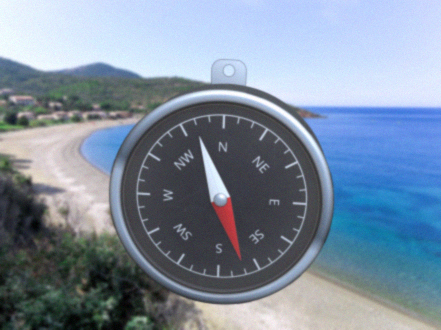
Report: 160 °
